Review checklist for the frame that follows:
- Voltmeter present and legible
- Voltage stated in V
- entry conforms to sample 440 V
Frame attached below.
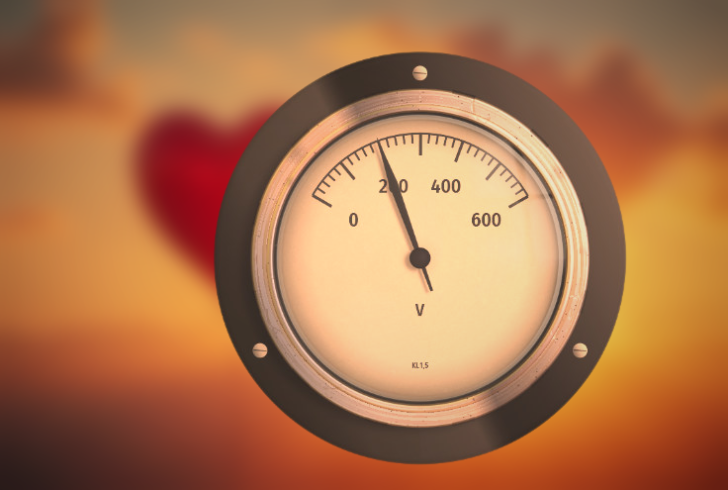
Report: 200 V
